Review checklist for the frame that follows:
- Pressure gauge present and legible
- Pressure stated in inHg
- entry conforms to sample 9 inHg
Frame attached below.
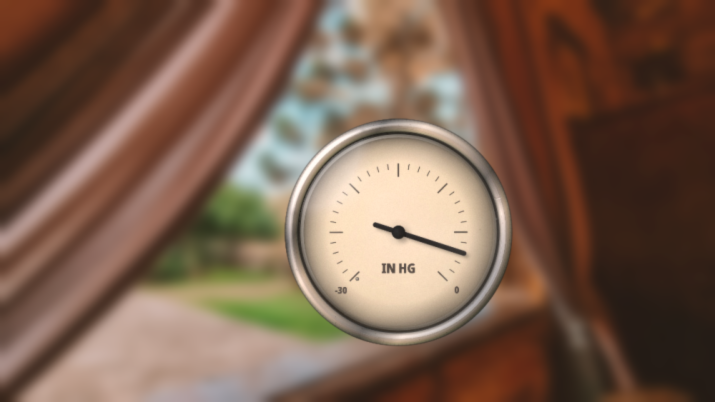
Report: -3 inHg
